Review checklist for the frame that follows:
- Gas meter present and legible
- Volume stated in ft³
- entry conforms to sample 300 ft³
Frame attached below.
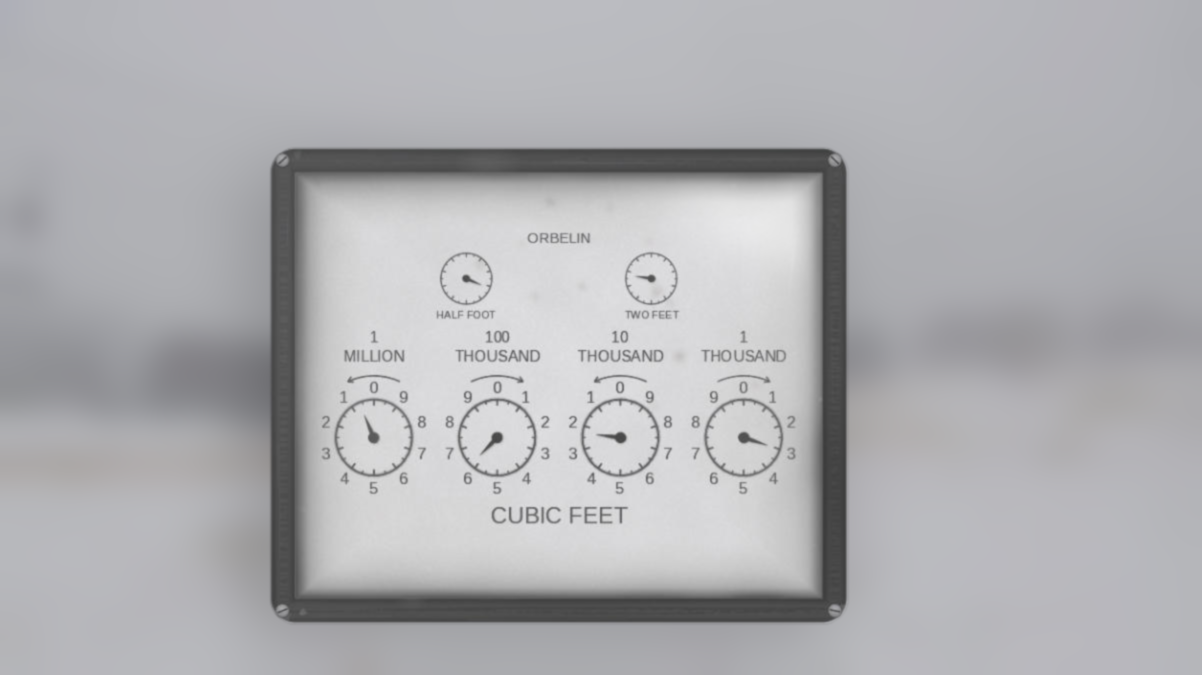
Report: 62300 ft³
